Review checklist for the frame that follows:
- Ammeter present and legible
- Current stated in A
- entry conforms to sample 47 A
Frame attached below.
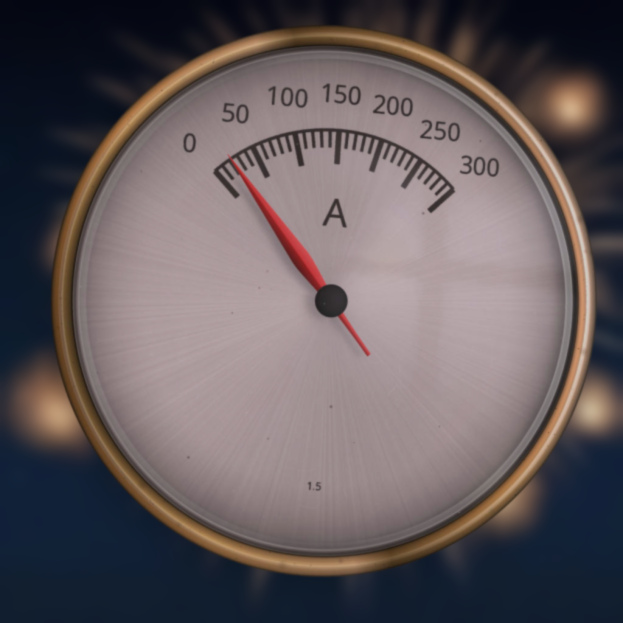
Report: 20 A
